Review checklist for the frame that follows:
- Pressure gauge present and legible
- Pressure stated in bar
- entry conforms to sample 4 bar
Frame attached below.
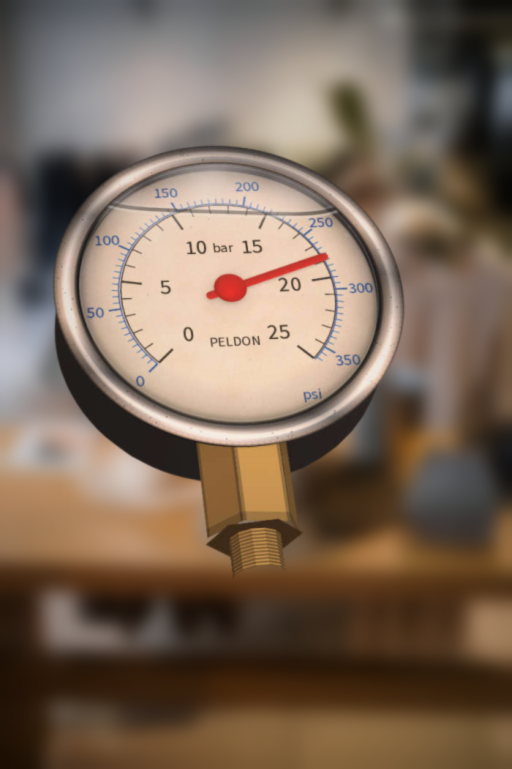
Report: 19 bar
